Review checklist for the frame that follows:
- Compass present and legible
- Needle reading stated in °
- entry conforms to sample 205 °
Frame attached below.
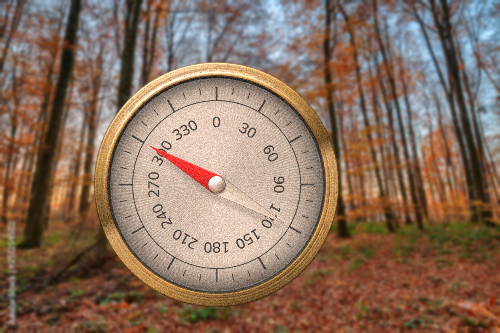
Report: 300 °
